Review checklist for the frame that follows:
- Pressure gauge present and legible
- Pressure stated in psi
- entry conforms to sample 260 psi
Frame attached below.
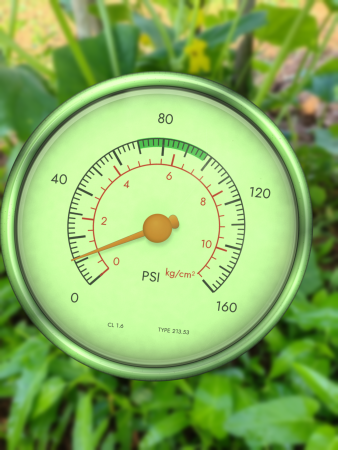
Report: 12 psi
